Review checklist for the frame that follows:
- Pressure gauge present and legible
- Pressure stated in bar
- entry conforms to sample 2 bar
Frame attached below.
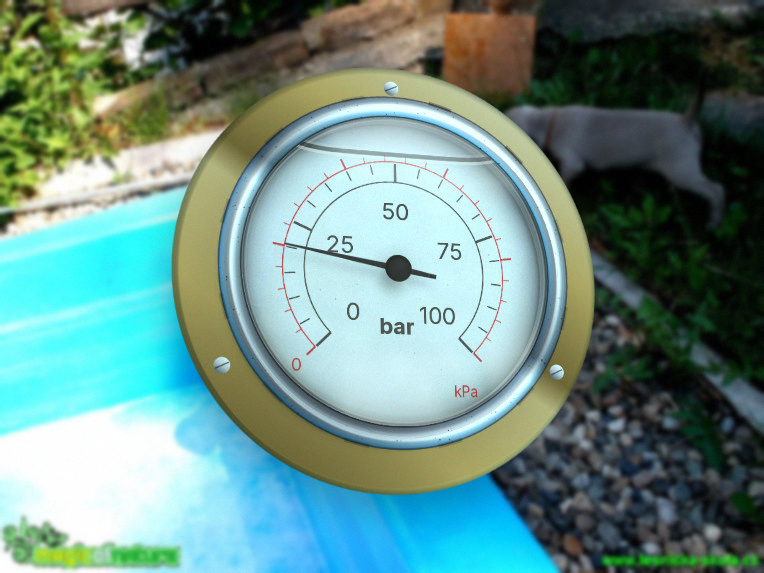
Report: 20 bar
